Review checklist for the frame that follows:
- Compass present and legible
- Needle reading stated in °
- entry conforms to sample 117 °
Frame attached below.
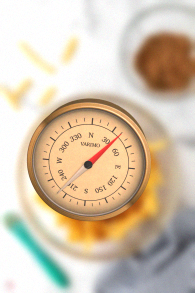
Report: 40 °
